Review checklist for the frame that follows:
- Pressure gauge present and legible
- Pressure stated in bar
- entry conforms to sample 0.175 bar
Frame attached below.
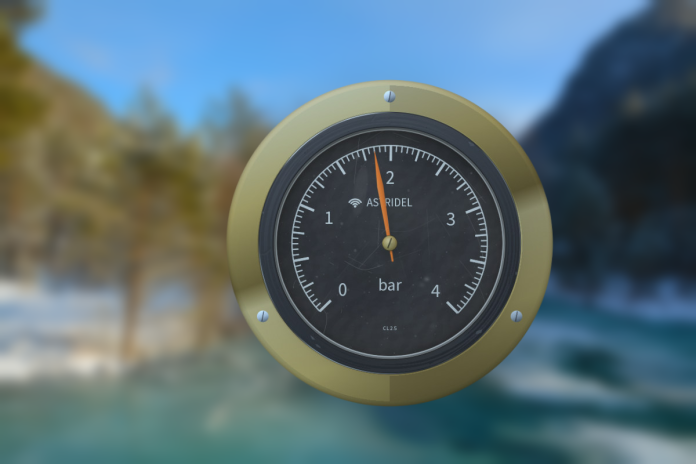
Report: 1.85 bar
